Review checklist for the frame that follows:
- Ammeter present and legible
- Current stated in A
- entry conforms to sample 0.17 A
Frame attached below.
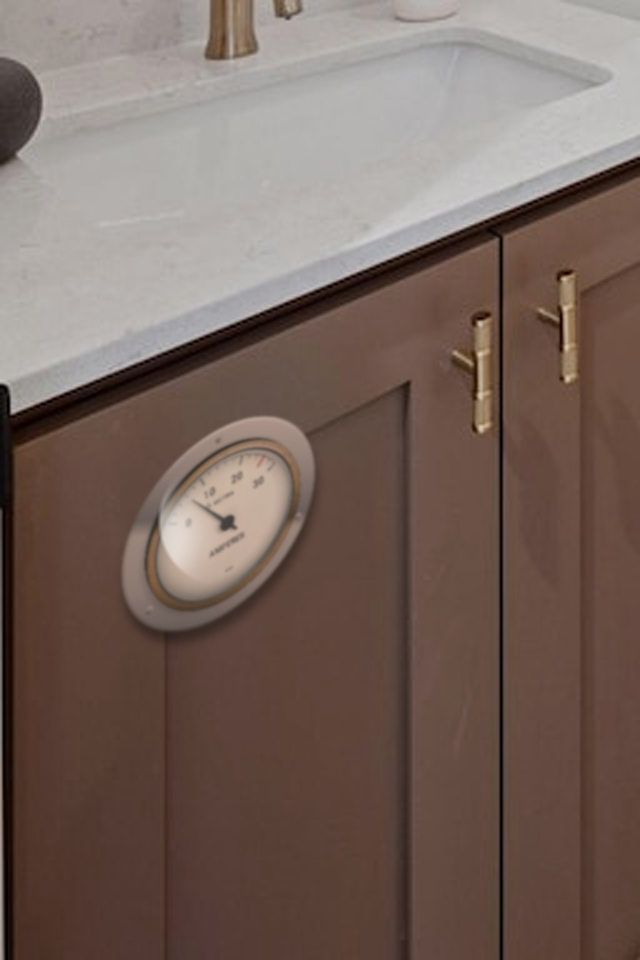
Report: 6 A
